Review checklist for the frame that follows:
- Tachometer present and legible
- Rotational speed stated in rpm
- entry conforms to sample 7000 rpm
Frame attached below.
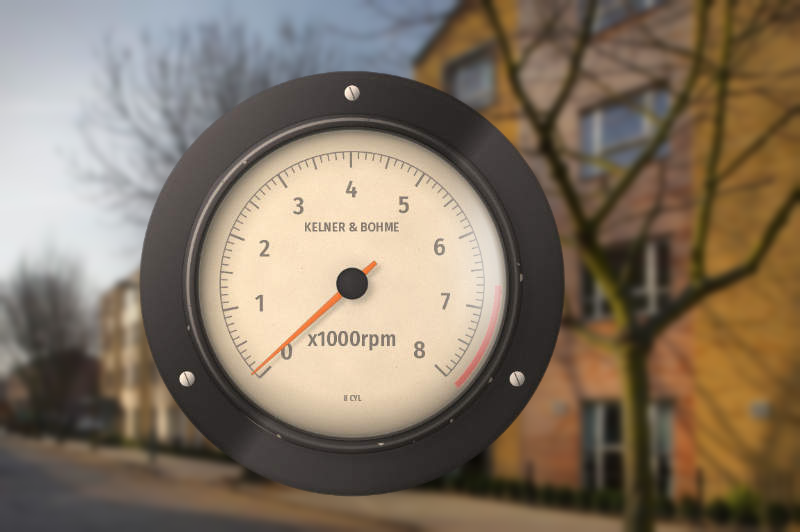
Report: 100 rpm
